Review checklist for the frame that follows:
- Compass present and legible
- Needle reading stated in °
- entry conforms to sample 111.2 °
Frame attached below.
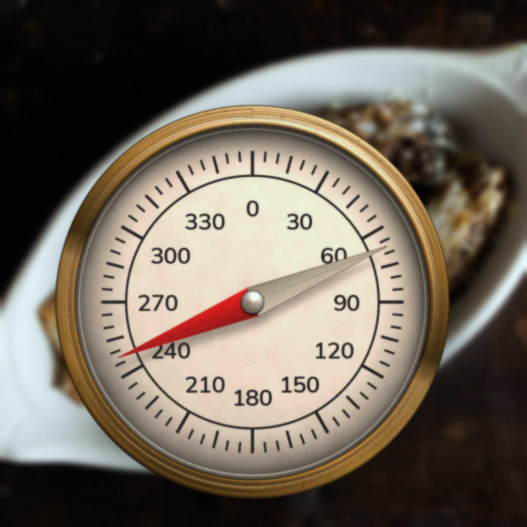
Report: 247.5 °
